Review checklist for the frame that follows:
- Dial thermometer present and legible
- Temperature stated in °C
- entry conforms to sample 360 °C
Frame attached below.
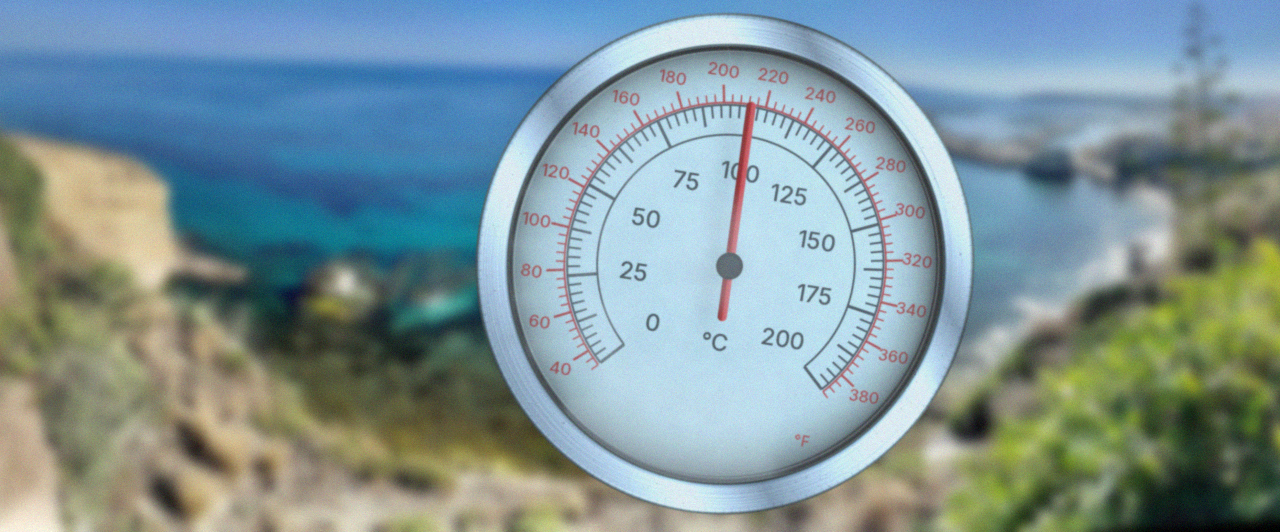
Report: 100 °C
